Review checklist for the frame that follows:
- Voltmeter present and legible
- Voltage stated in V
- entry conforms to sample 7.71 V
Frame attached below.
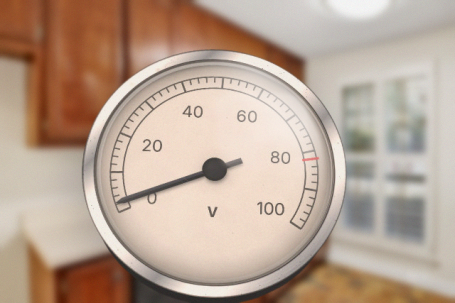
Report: 2 V
